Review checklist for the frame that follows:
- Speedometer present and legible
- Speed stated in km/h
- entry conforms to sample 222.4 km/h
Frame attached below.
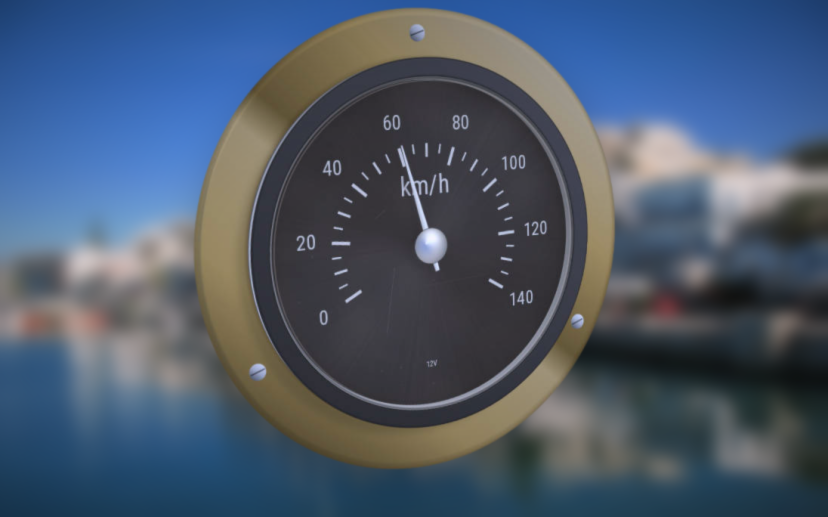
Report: 60 km/h
